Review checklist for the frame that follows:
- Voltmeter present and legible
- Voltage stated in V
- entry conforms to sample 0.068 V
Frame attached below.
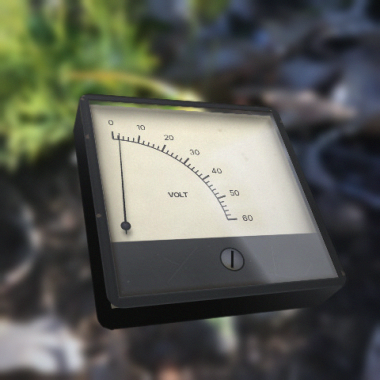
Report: 2 V
